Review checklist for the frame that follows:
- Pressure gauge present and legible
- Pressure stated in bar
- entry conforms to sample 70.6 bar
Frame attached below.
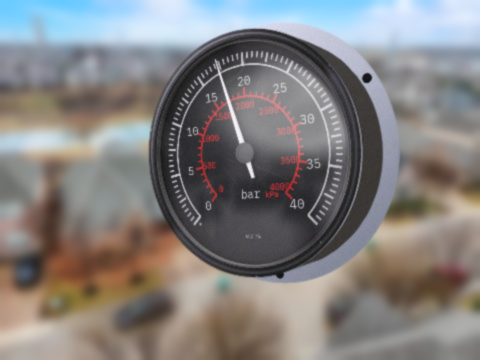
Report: 17.5 bar
